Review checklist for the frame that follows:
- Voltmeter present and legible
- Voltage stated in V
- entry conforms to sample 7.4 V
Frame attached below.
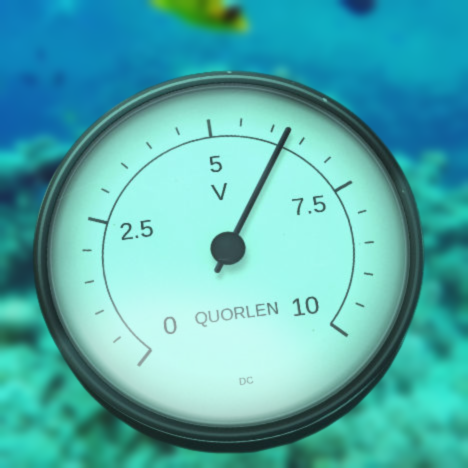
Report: 6.25 V
